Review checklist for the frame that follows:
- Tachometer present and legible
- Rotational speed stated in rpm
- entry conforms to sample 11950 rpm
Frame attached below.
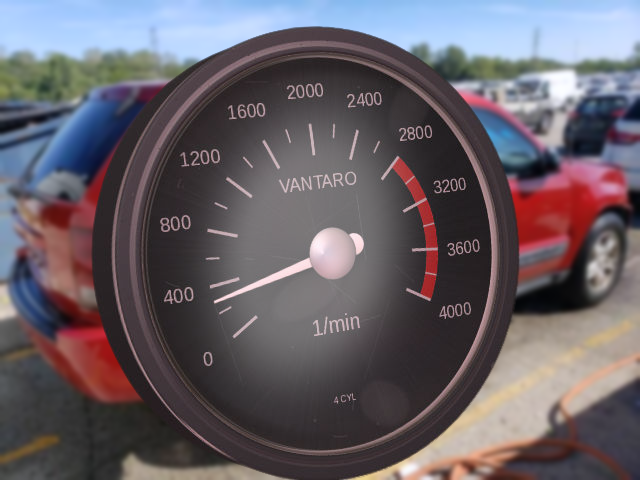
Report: 300 rpm
